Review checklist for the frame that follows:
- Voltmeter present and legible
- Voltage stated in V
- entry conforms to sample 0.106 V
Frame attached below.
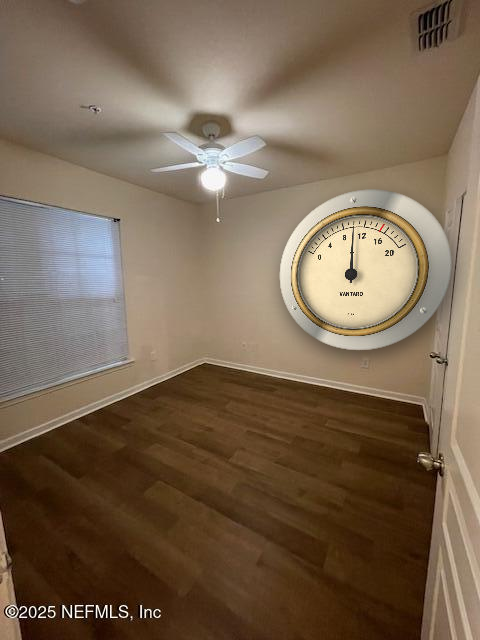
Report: 10 V
